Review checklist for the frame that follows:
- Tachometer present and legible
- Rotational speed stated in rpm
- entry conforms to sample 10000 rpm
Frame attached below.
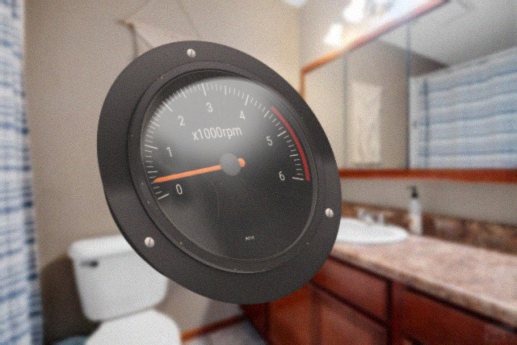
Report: 300 rpm
